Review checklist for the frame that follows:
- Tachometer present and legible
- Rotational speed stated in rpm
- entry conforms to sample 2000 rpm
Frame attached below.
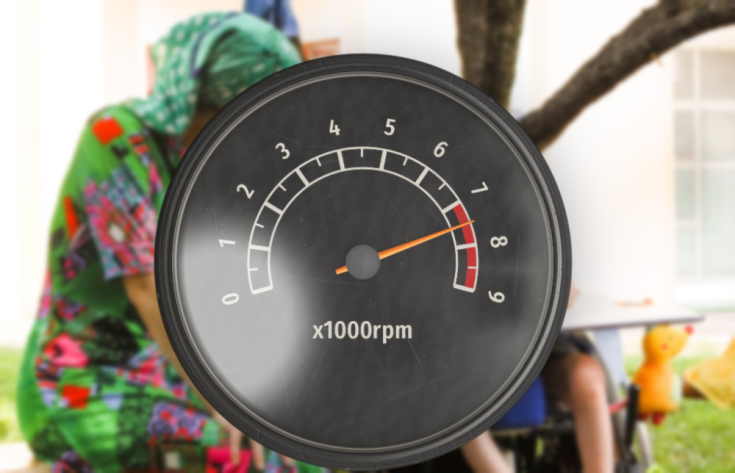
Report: 7500 rpm
